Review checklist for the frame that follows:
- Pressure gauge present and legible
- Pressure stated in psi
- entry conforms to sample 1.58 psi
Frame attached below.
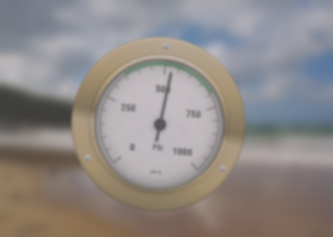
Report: 525 psi
